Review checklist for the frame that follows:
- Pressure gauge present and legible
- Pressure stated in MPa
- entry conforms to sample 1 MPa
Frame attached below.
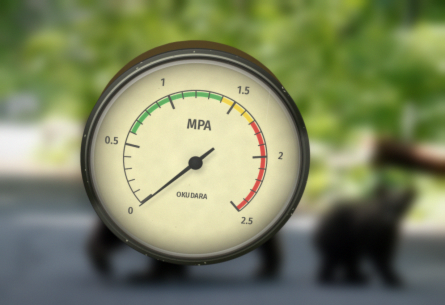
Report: 0 MPa
